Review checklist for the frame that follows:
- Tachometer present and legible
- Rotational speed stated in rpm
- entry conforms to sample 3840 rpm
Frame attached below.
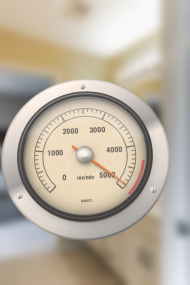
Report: 4900 rpm
